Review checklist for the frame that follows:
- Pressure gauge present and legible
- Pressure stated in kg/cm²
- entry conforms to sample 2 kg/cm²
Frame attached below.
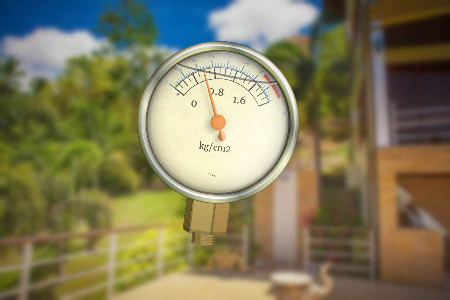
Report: 0.6 kg/cm²
